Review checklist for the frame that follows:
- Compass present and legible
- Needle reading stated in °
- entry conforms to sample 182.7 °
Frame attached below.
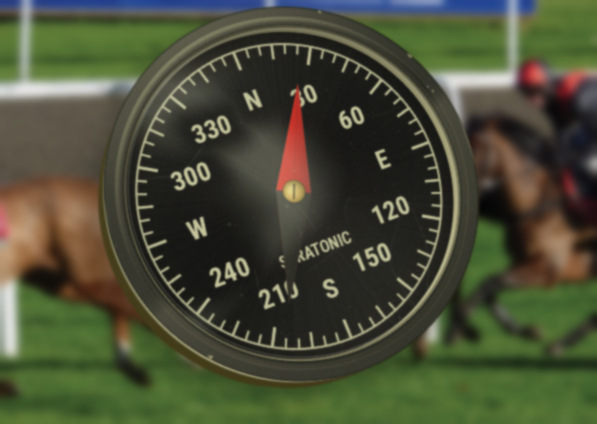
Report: 25 °
